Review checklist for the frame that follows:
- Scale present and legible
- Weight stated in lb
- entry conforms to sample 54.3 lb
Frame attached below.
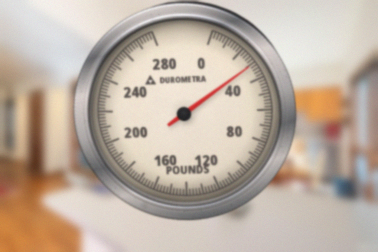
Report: 30 lb
